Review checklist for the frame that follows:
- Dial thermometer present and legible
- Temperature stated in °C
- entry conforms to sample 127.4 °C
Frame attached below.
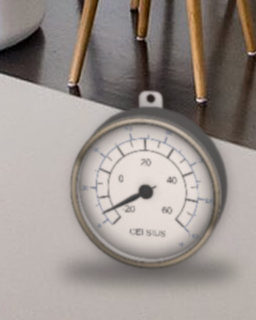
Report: -15 °C
